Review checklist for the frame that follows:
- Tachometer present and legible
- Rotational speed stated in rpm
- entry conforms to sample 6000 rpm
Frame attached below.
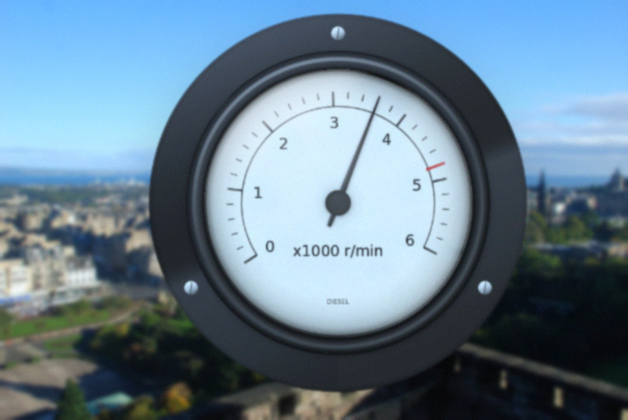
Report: 3600 rpm
